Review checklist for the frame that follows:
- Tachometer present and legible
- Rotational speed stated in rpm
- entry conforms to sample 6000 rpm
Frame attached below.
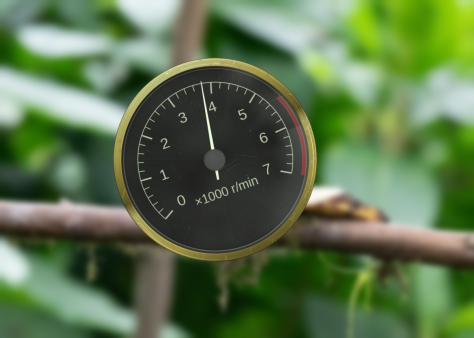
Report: 3800 rpm
